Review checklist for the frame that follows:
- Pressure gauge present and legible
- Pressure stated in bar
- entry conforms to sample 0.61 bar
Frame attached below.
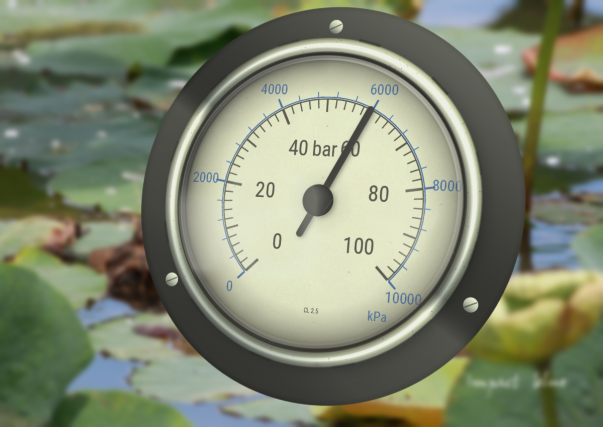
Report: 60 bar
